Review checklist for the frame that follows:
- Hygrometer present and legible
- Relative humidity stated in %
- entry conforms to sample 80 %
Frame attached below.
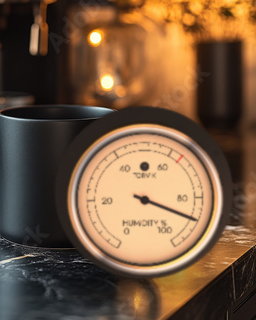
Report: 88 %
